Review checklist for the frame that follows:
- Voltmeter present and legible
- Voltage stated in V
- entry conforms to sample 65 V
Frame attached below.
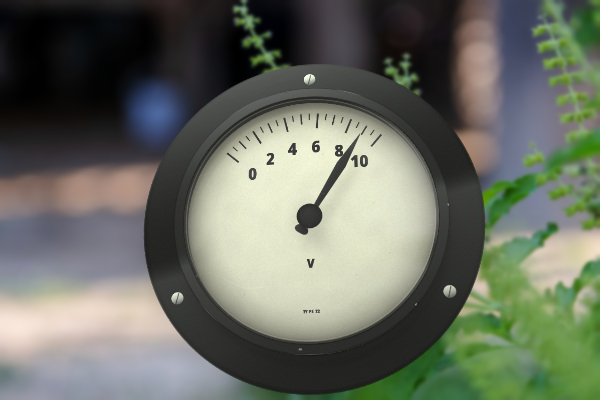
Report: 9 V
